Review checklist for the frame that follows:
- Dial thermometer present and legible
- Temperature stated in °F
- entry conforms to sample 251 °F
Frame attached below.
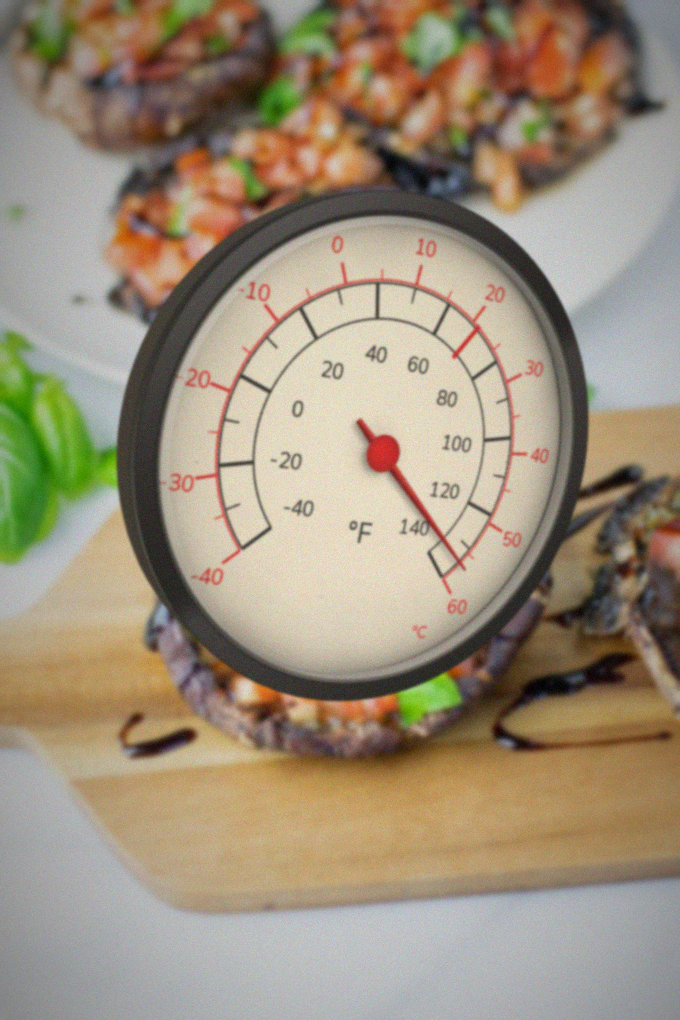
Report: 135 °F
